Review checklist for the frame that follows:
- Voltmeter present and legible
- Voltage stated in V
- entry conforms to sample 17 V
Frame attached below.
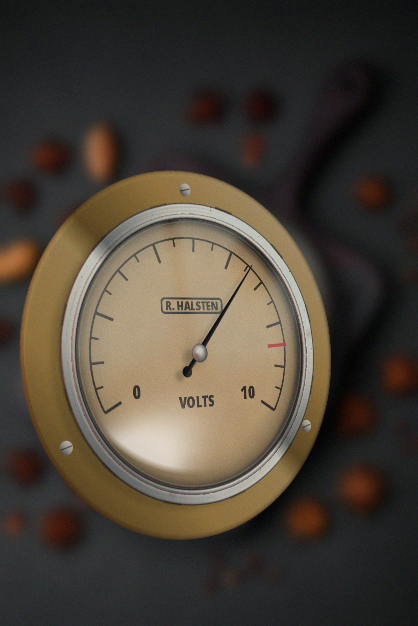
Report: 6.5 V
